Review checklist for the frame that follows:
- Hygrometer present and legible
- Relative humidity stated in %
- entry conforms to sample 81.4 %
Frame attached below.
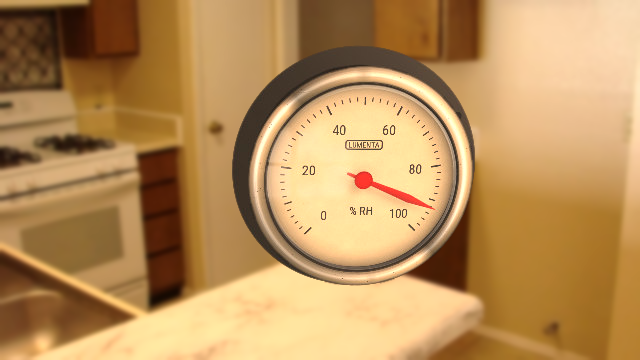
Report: 92 %
